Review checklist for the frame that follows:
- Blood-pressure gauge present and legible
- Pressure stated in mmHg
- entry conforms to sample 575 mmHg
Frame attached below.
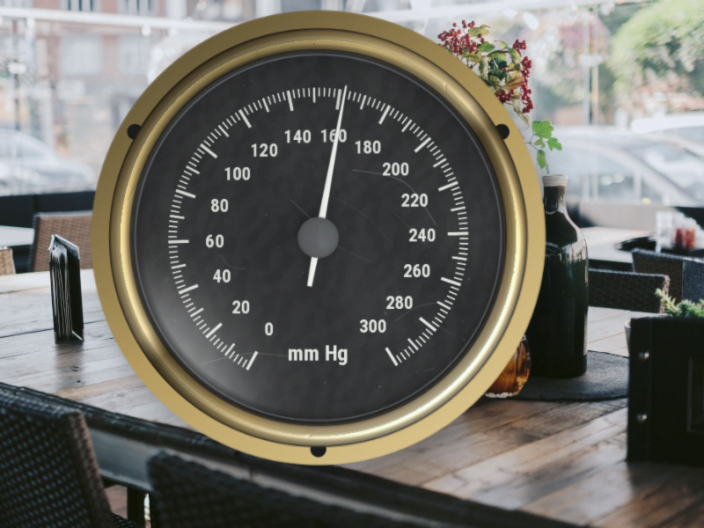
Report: 162 mmHg
